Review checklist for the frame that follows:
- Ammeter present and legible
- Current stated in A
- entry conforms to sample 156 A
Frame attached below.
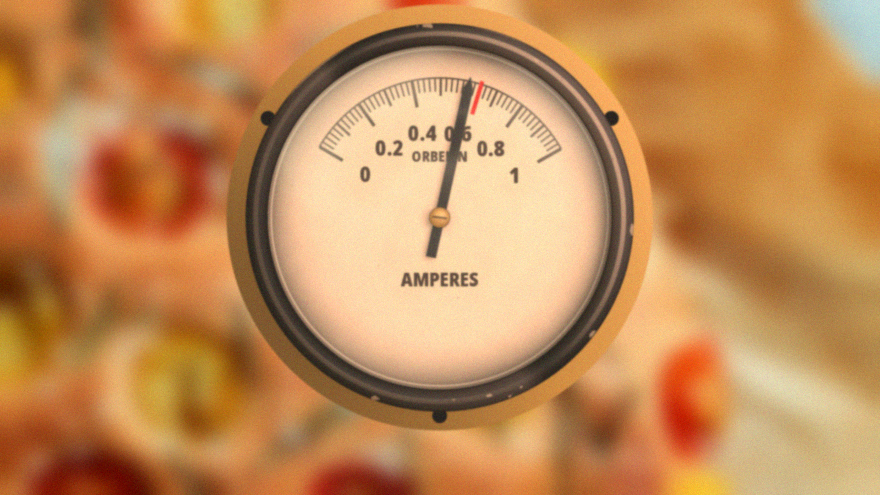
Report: 0.6 A
